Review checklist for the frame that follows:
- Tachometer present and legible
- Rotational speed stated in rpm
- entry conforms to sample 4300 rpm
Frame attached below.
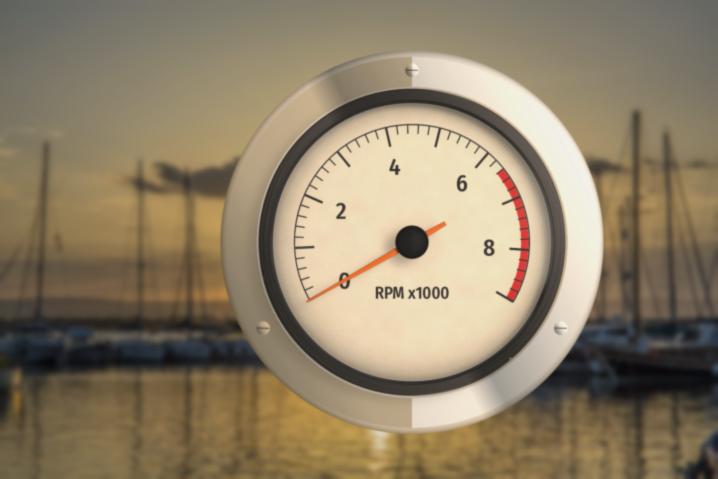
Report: 0 rpm
